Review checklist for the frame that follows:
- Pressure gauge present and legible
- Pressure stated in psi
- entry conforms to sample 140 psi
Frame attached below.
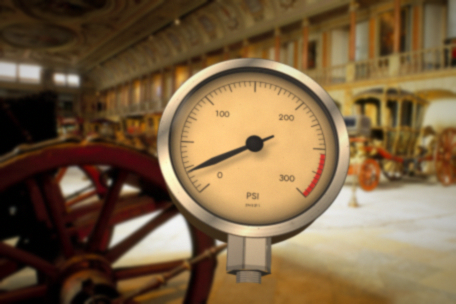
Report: 20 psi
